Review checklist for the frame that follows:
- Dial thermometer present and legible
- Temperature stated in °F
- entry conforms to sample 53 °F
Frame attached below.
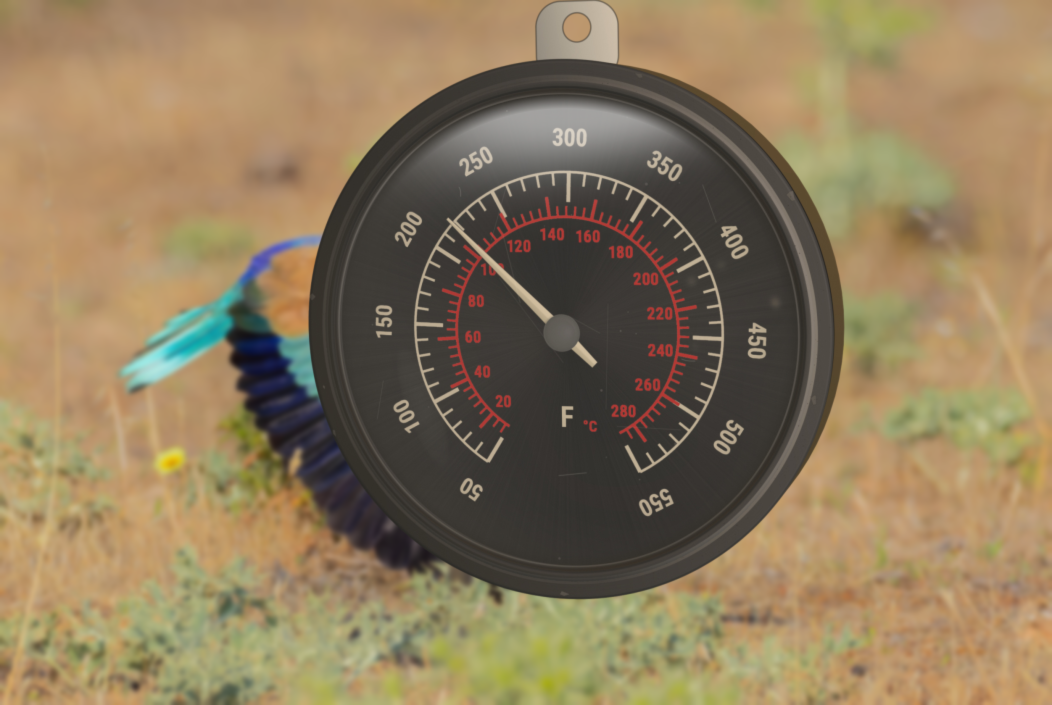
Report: 220 °F
